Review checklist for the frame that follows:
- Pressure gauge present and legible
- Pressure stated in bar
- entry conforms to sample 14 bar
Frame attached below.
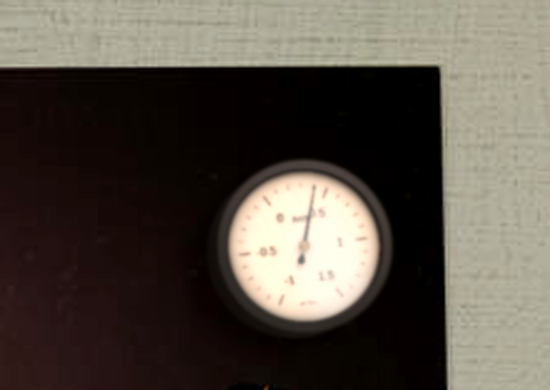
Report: 0.4 bar
